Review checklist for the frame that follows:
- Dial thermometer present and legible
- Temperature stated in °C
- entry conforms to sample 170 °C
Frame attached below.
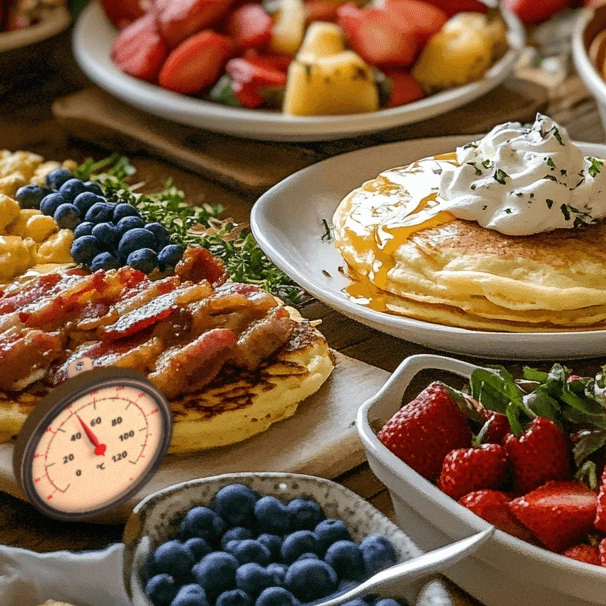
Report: 50 °C
